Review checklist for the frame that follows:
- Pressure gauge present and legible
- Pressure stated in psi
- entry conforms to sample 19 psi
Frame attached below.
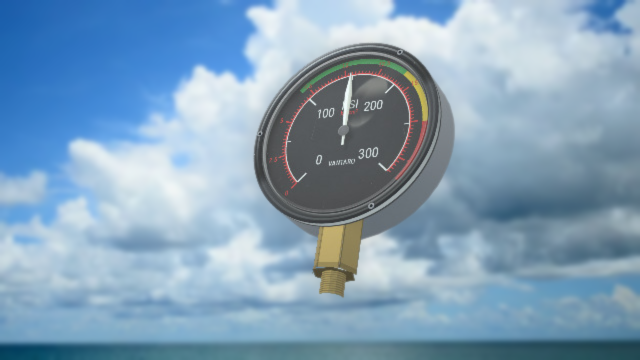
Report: 150 psi
